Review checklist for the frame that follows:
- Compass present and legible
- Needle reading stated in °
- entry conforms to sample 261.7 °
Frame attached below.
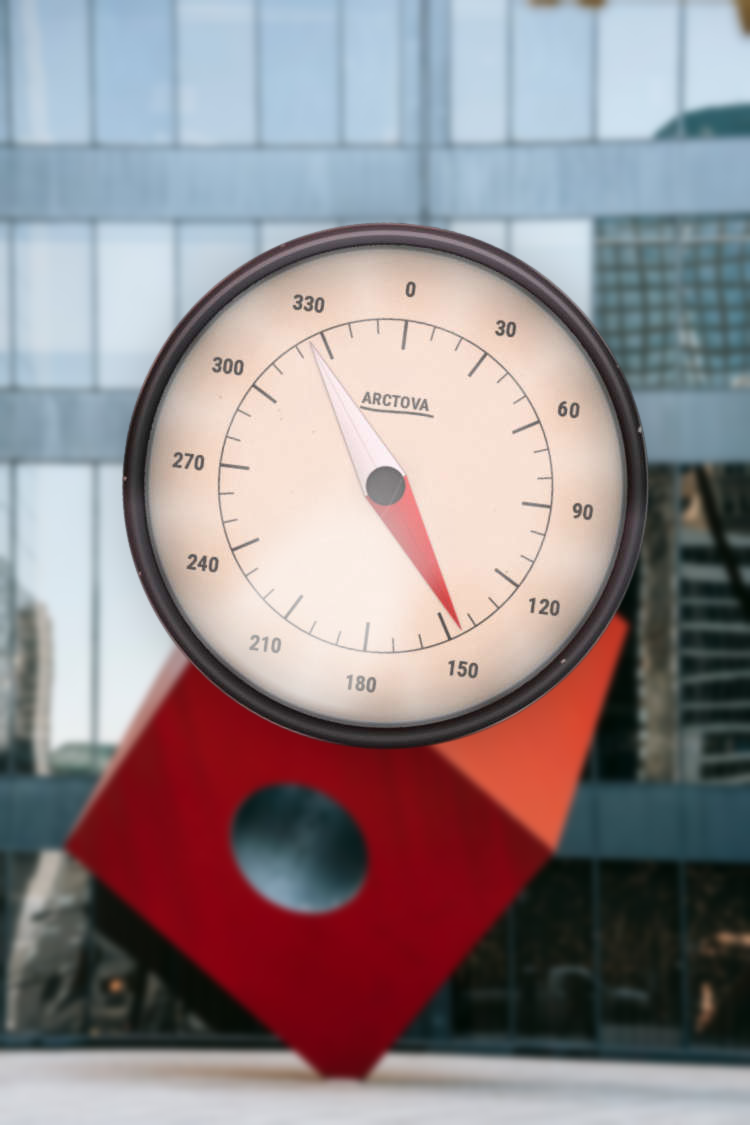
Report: 145 °
